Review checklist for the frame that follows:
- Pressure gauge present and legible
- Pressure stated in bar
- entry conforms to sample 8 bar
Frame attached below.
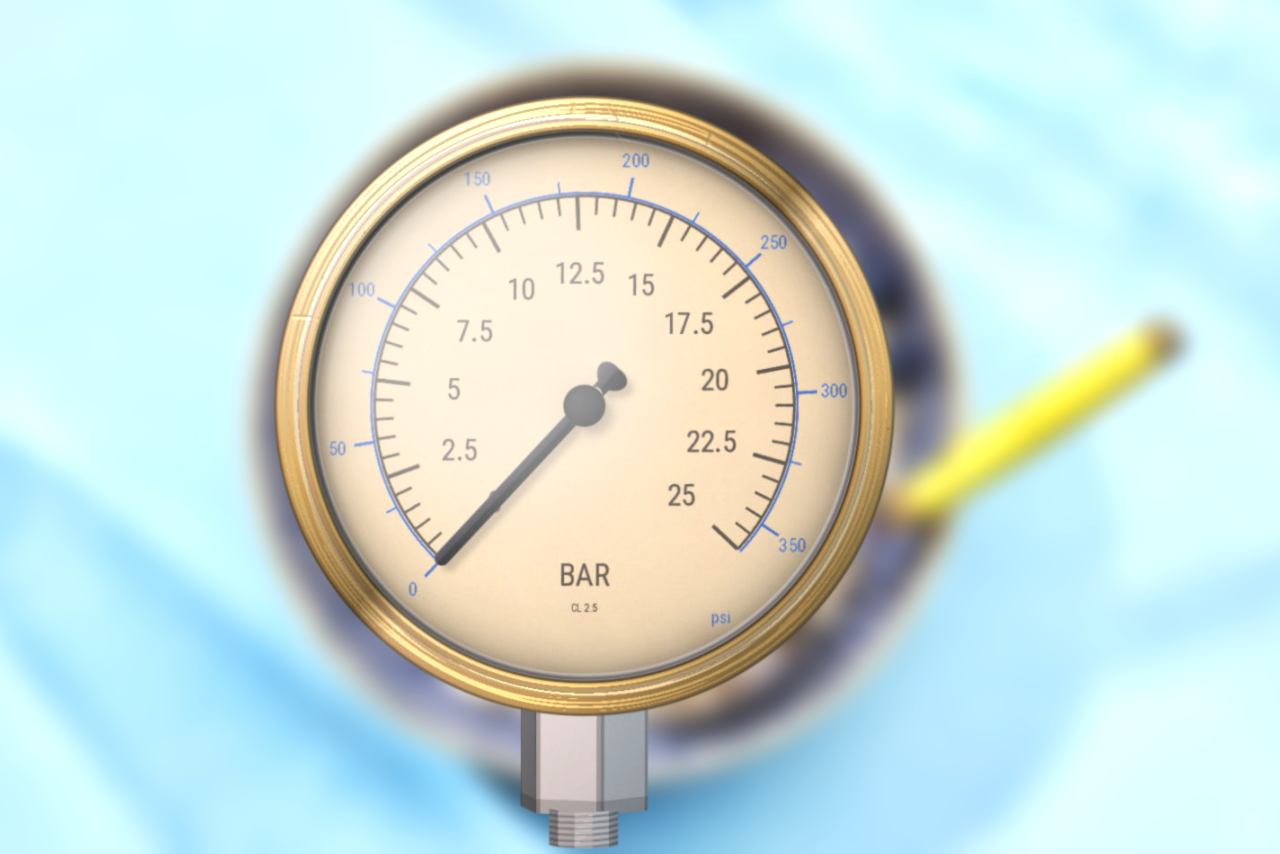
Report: 0 bar
